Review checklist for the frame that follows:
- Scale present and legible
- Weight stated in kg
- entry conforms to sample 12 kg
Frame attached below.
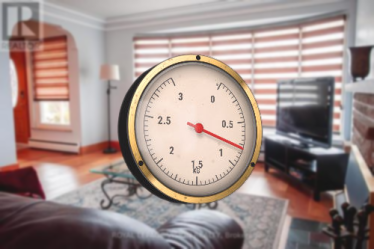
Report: 0.8 kg
